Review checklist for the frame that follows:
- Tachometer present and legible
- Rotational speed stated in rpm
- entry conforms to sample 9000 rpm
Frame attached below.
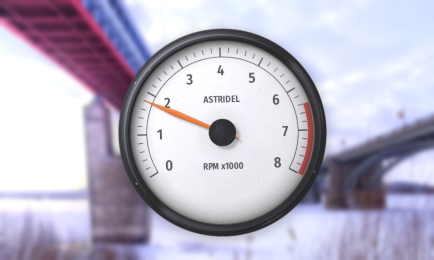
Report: 1800 rpm
